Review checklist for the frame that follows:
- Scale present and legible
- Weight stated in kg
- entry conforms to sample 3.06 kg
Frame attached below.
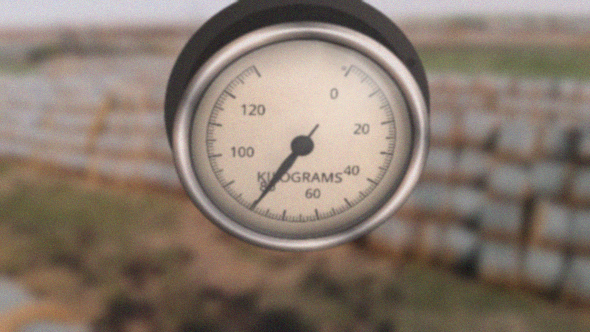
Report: 80 kg
